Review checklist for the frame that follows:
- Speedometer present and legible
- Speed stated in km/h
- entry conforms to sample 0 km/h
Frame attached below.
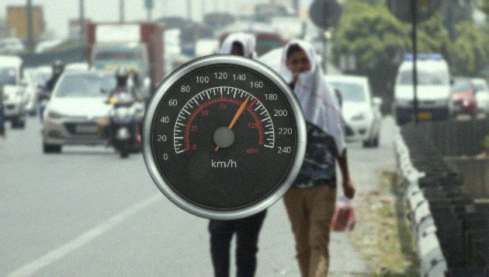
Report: 160 km/h
